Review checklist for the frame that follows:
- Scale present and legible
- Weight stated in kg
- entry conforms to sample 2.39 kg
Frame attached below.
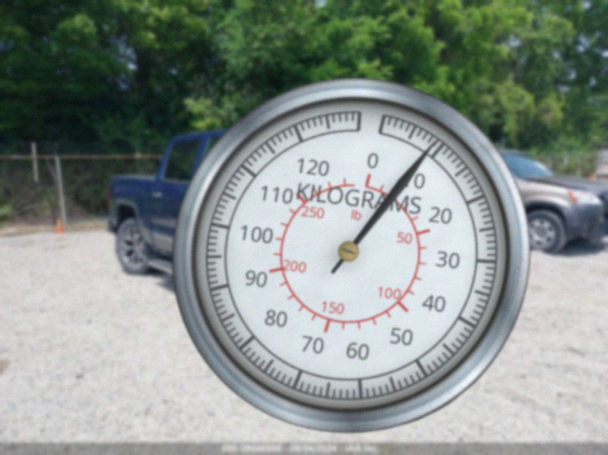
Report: 9 kg
